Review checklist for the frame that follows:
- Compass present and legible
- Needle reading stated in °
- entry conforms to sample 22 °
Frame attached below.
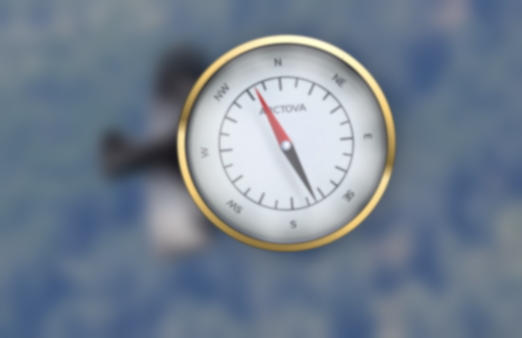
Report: 337.5 °
